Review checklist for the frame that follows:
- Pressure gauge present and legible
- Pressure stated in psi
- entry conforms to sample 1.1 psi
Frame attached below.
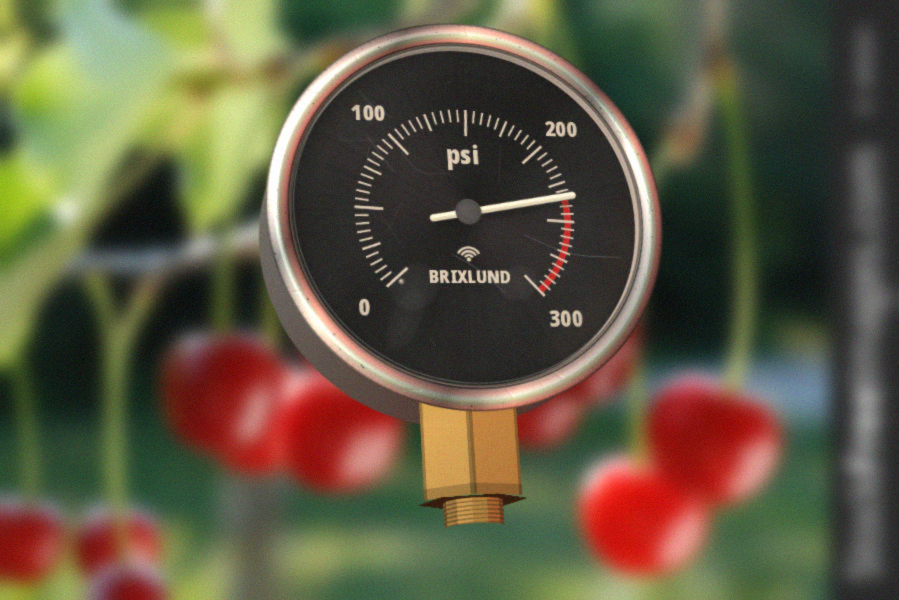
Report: 235 psi
